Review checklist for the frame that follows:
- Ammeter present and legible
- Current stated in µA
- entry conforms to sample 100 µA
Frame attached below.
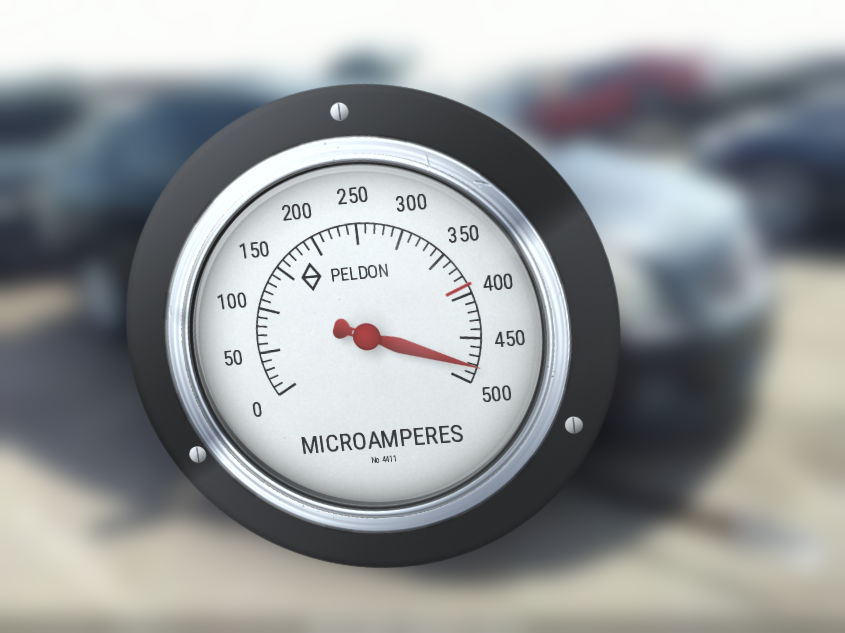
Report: 480 µA
